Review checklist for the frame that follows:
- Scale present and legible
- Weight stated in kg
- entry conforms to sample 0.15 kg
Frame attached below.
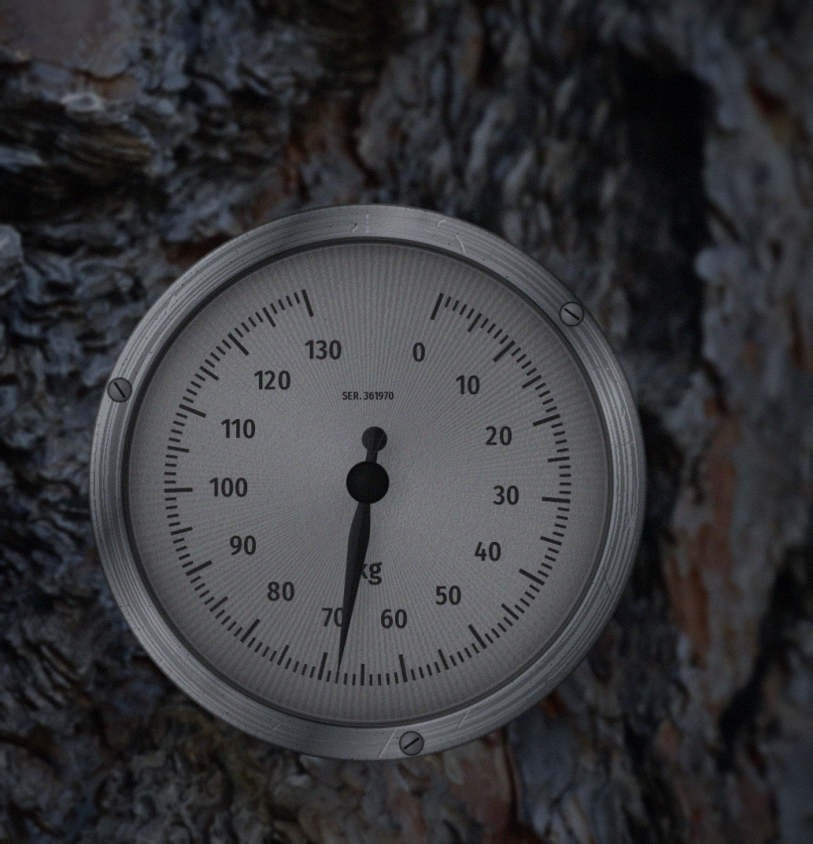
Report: 68 kg
